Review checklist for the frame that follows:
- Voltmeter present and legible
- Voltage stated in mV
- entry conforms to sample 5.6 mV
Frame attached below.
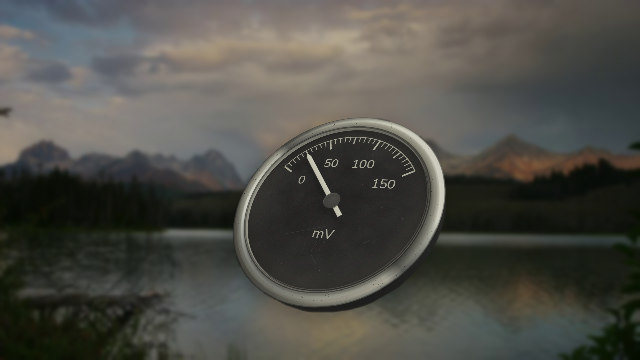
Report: 25 mV
